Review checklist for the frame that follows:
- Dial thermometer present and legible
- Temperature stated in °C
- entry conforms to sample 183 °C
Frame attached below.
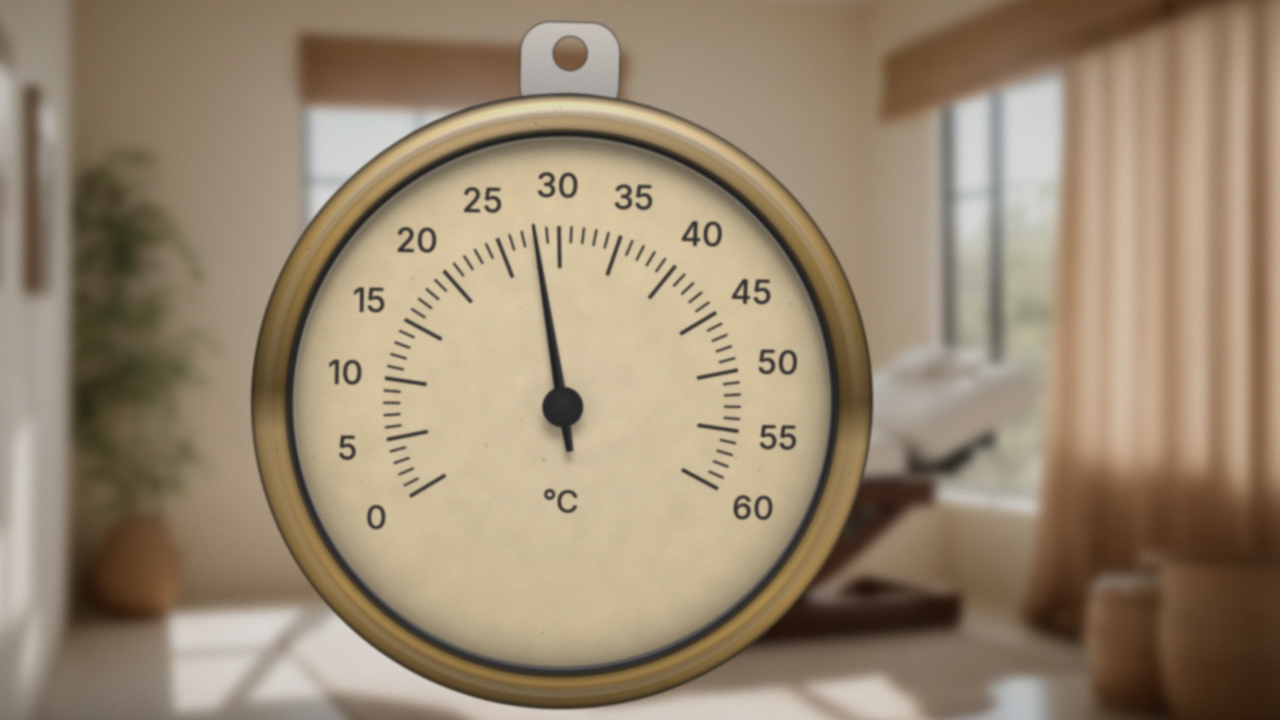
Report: 28 °C
